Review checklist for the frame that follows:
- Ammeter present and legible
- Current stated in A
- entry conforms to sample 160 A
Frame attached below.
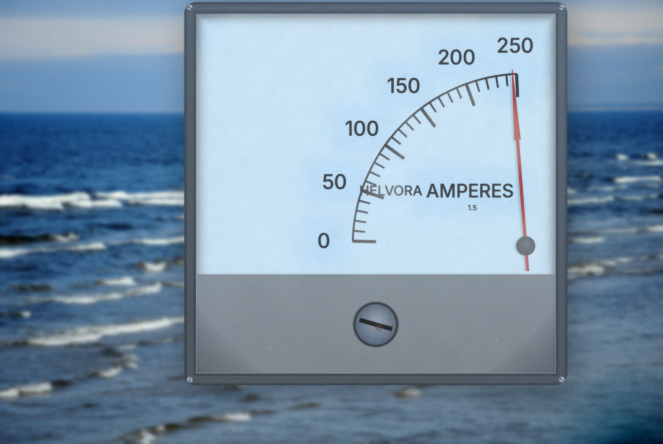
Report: 245 A
